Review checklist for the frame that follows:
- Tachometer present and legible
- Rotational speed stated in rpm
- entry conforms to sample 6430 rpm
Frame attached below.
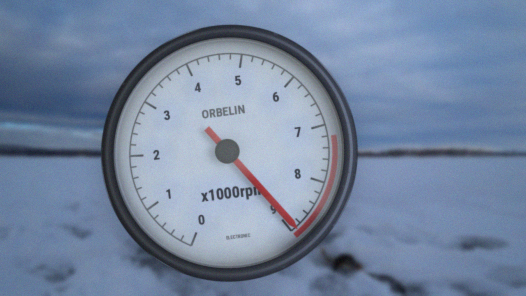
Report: 8900 rpm
